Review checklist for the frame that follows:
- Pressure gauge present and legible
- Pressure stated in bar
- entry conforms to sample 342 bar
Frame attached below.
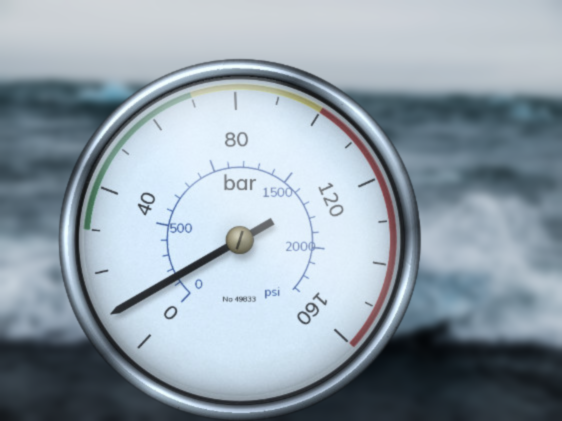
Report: 10 bar
